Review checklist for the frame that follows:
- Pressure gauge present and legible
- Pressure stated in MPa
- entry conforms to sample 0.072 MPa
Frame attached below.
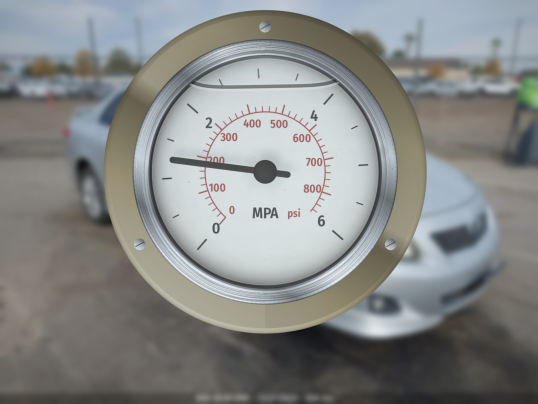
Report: 1.25 MPa
